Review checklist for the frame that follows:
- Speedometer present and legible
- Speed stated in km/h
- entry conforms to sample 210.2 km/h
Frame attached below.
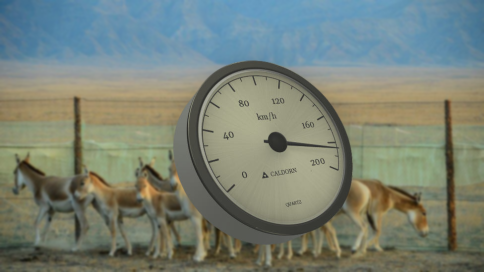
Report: 185 km/h
